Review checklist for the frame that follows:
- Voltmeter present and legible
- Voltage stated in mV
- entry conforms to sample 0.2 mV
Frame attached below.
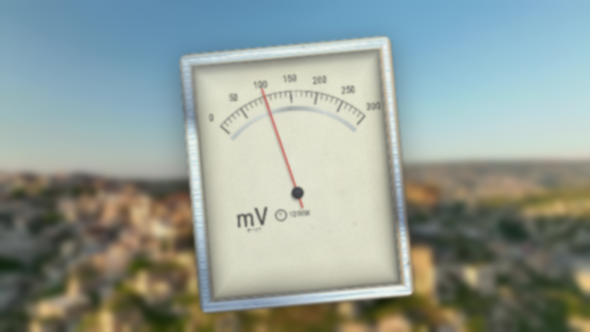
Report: 100 mV
